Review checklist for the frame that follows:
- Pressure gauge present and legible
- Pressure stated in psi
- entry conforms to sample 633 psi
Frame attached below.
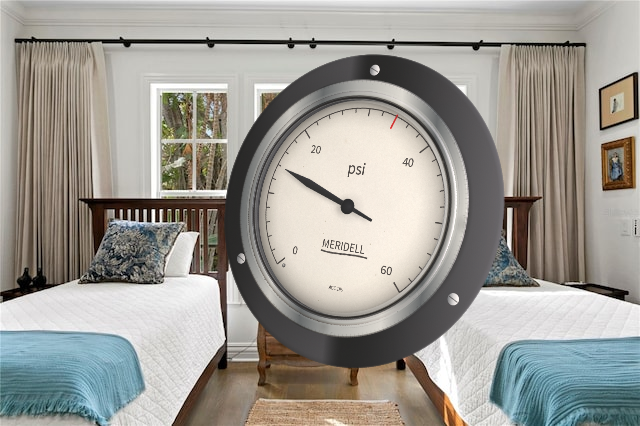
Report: 14 psi
